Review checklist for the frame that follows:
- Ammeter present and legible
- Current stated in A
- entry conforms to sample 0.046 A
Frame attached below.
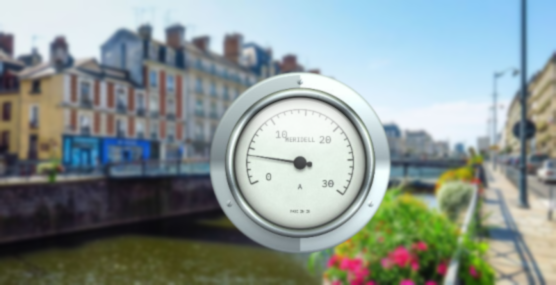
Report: 4 A
